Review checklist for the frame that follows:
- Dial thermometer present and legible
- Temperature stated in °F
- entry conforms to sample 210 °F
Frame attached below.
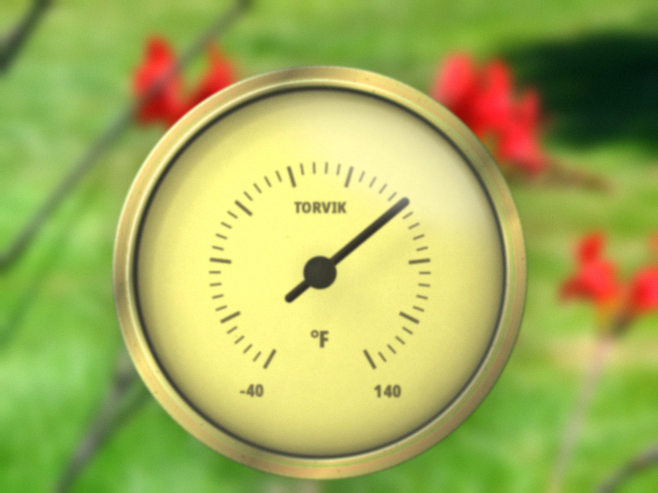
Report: 80 °F
